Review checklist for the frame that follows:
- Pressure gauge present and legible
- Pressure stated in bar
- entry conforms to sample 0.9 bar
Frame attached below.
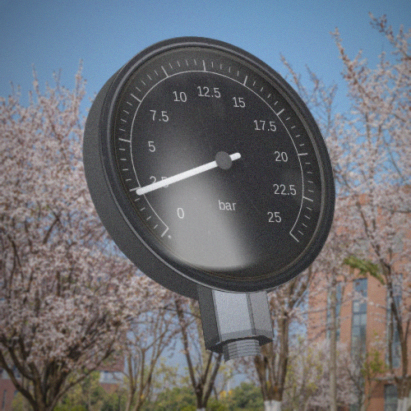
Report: 2.25 bar
